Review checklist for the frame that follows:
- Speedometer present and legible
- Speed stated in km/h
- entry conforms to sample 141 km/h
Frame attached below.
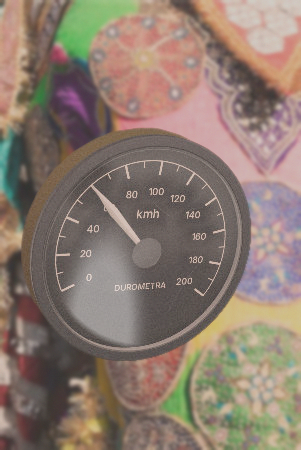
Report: 60 km/h
